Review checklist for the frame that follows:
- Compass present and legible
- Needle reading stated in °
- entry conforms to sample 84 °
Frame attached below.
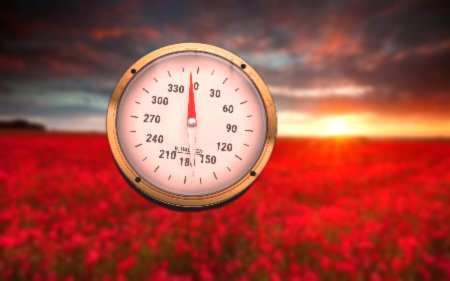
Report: 352.5 °
